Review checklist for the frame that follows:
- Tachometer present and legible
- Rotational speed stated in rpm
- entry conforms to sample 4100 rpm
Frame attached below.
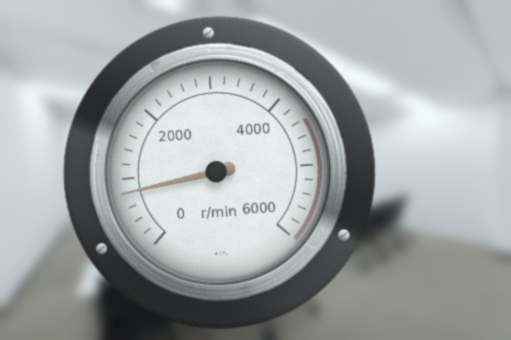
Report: 800 rpm
